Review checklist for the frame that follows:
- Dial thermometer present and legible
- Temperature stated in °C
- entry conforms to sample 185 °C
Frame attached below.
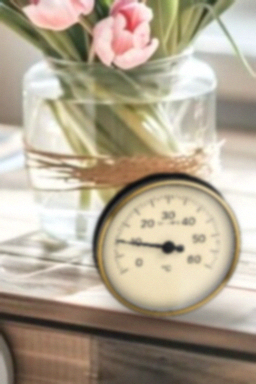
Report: 10 °C
